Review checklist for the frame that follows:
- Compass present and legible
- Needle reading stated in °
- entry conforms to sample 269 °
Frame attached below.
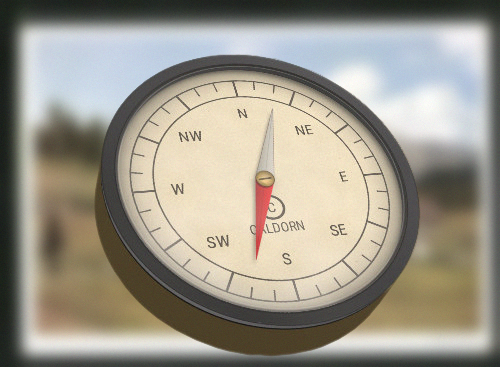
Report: 200 °
